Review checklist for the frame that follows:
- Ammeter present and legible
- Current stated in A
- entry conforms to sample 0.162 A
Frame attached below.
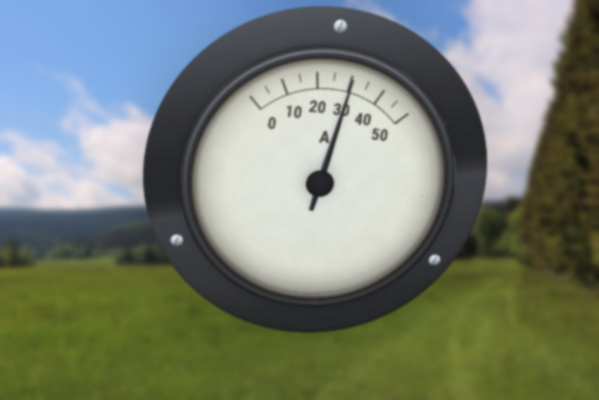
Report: 30 A
